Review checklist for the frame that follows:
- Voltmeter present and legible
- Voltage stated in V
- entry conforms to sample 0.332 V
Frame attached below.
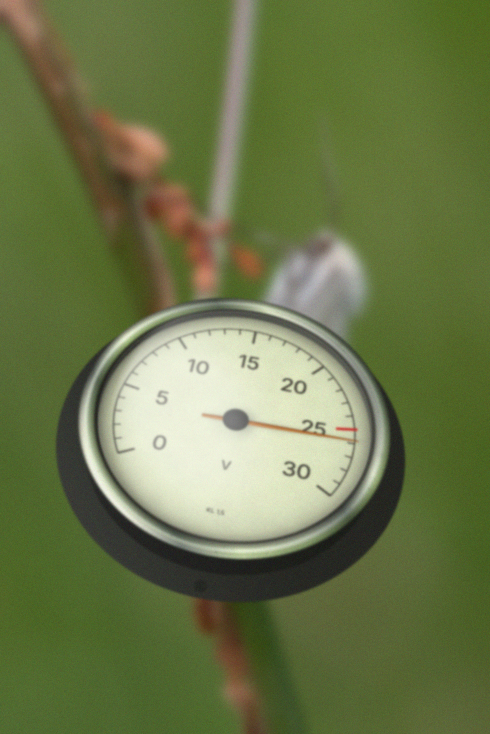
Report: 26 V
